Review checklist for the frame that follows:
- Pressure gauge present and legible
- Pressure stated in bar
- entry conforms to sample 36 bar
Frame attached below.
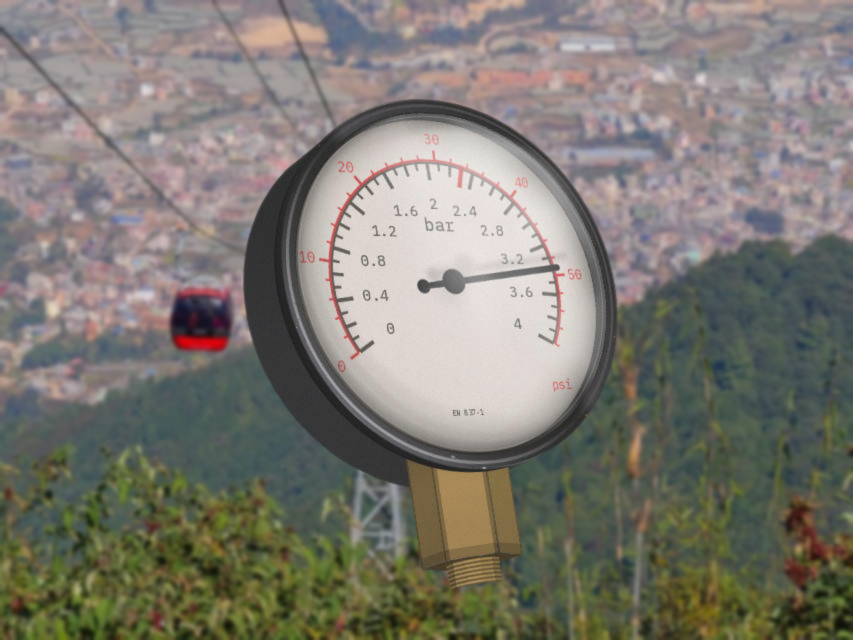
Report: 3.4 bar
